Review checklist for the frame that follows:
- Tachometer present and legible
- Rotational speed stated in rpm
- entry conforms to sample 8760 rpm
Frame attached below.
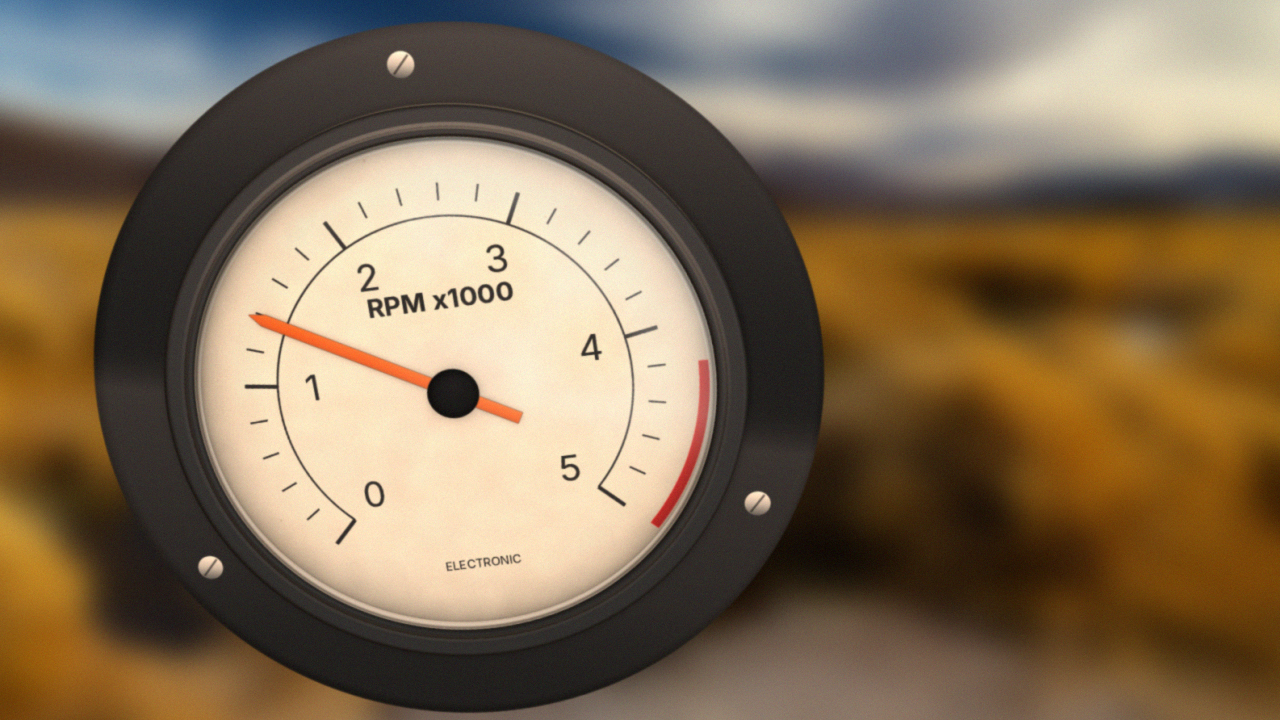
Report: 1400 rpm
